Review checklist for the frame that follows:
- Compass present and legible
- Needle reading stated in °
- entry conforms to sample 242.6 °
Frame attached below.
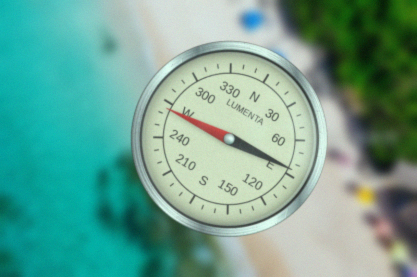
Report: 265 °
